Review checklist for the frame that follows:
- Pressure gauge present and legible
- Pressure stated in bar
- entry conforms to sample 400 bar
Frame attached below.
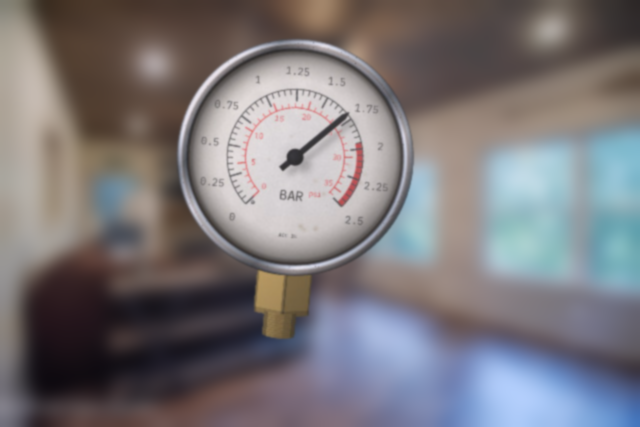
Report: 1.7 bar
